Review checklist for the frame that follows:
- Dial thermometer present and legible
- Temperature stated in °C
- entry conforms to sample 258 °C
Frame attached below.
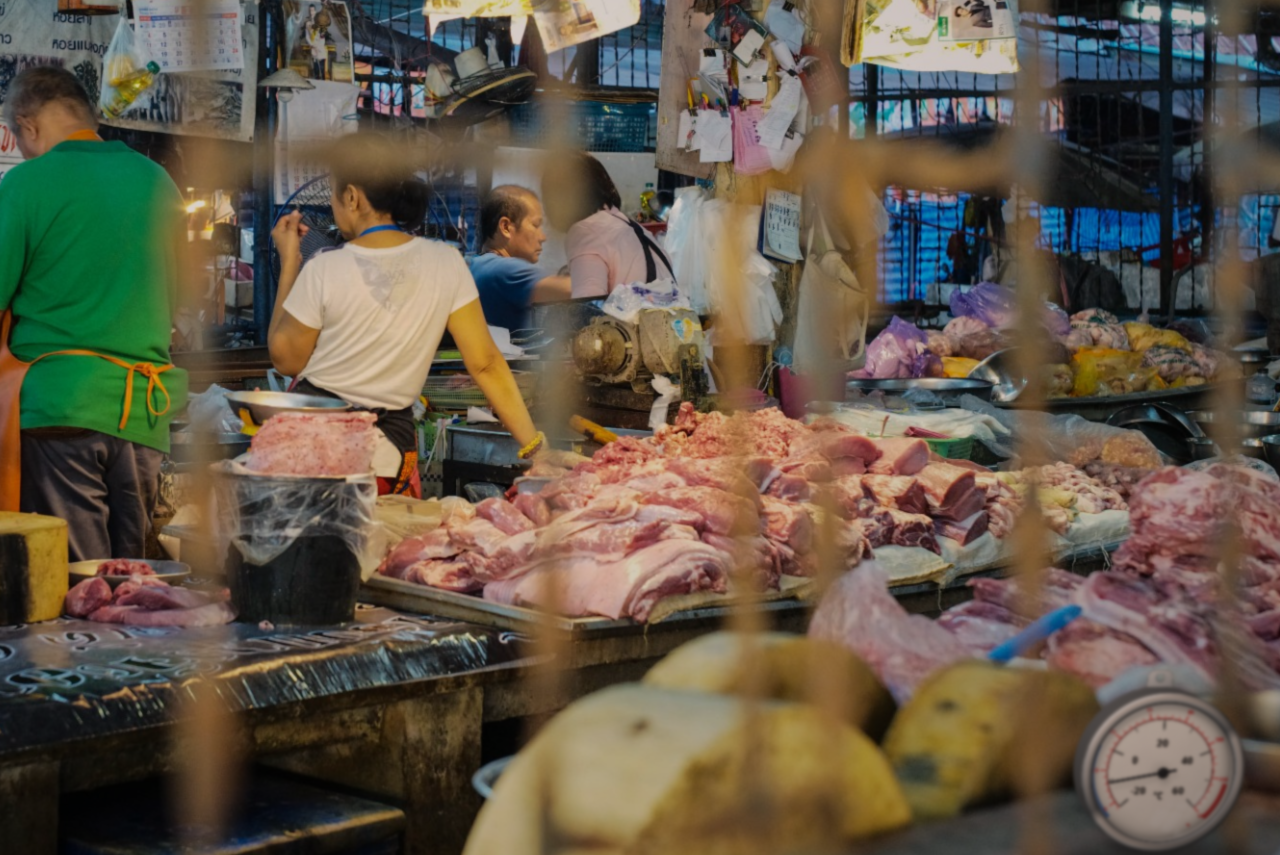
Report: -10 °C
